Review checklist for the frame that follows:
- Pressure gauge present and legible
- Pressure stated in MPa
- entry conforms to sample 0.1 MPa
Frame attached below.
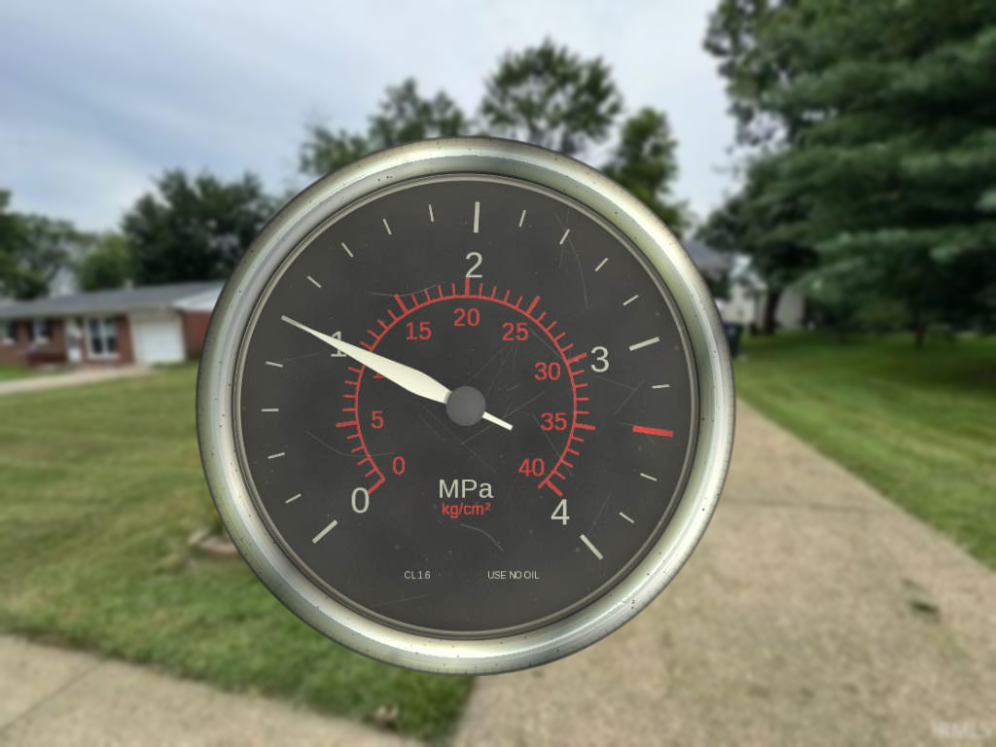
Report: 1 MPa
